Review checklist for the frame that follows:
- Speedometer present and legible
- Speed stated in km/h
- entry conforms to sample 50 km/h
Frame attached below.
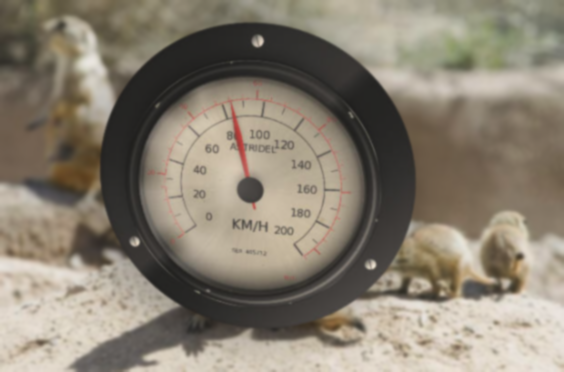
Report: 85 km/h
